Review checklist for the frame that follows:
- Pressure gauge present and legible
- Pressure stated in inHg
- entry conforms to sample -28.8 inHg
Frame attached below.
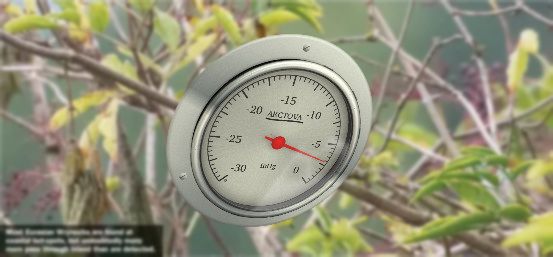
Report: -3 inHg
